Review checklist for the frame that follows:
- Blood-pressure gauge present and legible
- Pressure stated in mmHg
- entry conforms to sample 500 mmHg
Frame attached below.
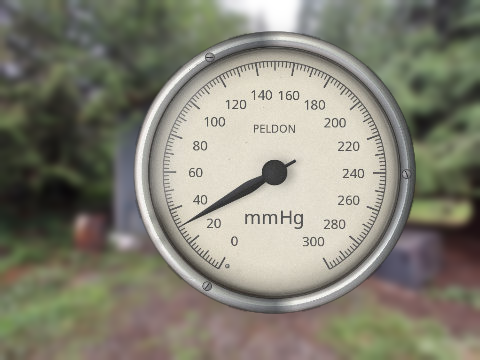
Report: 30 mmHg
